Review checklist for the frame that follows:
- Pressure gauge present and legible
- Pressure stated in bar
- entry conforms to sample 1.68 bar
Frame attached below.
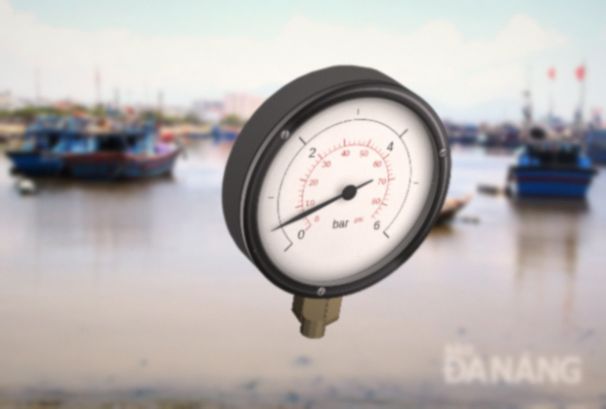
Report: 0.5 bar
